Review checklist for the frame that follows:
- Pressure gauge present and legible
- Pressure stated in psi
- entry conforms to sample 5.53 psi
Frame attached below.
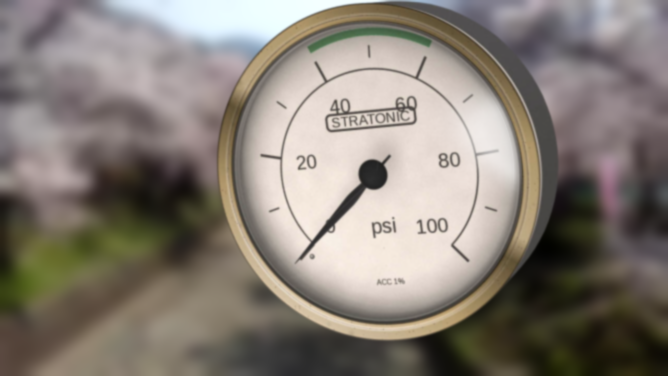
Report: 0 psi
